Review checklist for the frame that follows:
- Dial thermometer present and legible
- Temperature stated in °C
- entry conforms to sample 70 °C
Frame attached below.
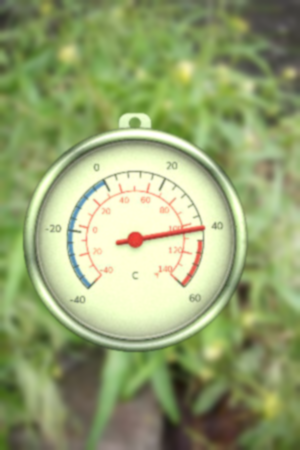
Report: 40 °C
